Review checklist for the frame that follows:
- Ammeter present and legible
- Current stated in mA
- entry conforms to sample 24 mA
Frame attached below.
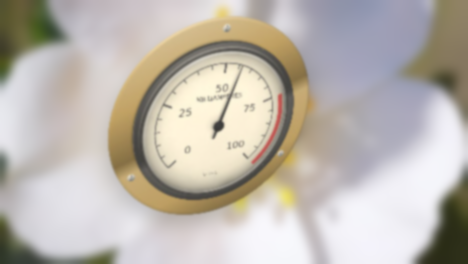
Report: 55 mA
